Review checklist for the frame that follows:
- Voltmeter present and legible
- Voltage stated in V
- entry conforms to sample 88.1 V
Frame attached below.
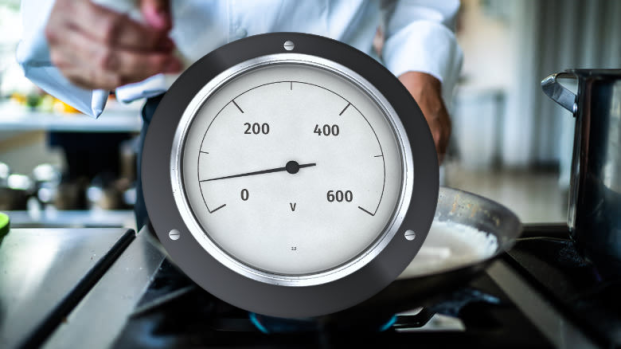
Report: 50 V
